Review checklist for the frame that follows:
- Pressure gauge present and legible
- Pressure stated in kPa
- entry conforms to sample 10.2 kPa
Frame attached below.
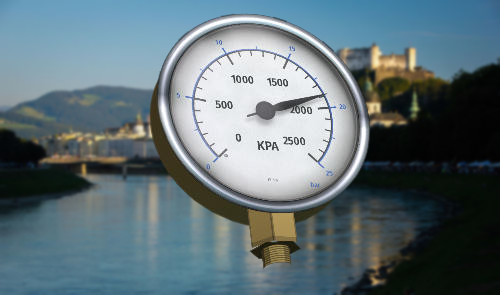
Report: 1900 kPa
